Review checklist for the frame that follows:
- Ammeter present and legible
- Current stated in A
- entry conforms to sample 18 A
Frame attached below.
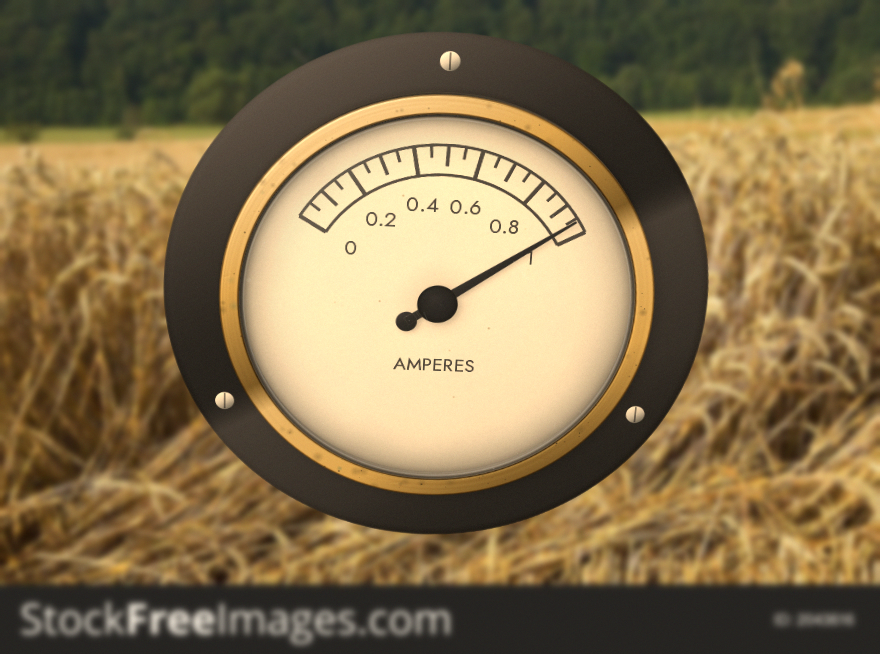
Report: 0.95 A
